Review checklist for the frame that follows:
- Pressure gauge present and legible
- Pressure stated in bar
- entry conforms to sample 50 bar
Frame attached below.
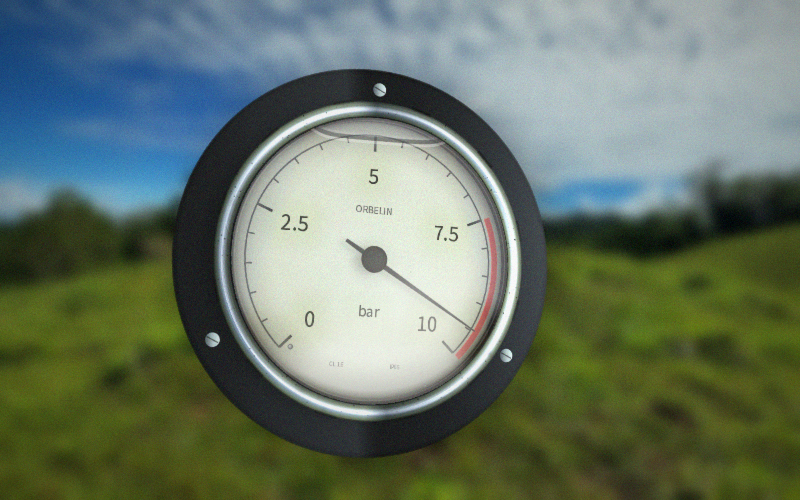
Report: 9.5 bar
